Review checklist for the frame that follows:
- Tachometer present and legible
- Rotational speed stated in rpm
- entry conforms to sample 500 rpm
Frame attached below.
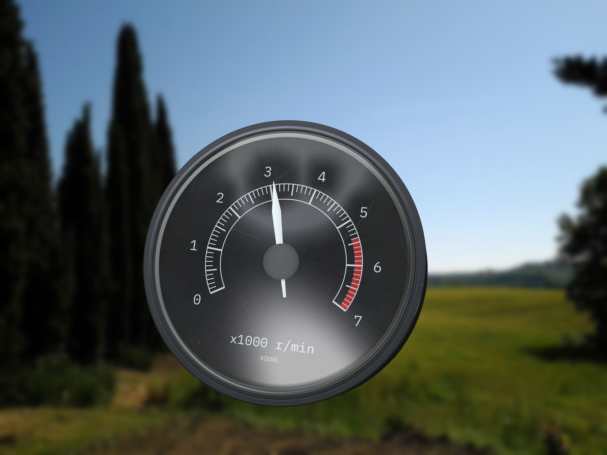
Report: 3100 rpm
